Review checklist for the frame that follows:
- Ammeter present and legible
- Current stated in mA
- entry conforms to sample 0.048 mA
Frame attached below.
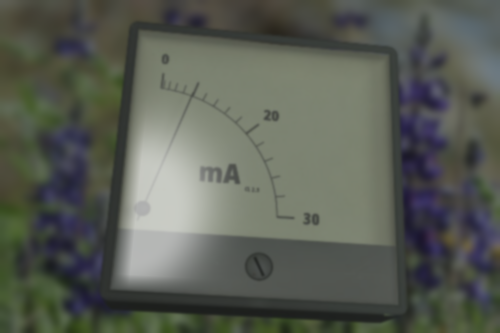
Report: 10 mA
